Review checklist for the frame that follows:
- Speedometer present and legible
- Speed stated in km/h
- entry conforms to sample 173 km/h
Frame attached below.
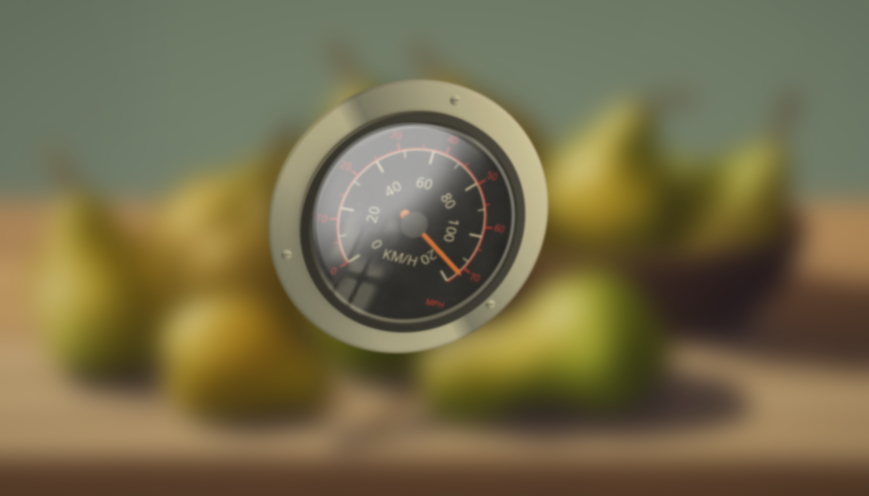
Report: 115 km/h
